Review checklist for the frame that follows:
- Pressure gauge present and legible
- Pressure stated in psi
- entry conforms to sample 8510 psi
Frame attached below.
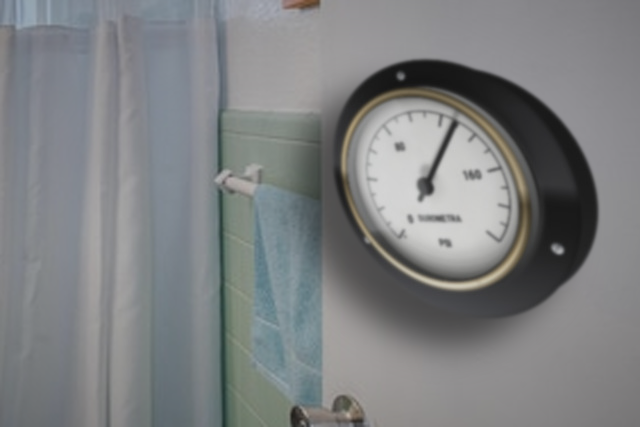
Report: 130 psi
